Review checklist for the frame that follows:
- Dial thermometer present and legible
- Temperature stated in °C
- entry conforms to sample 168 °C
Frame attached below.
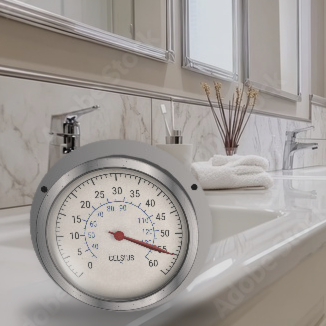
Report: 55 °C
